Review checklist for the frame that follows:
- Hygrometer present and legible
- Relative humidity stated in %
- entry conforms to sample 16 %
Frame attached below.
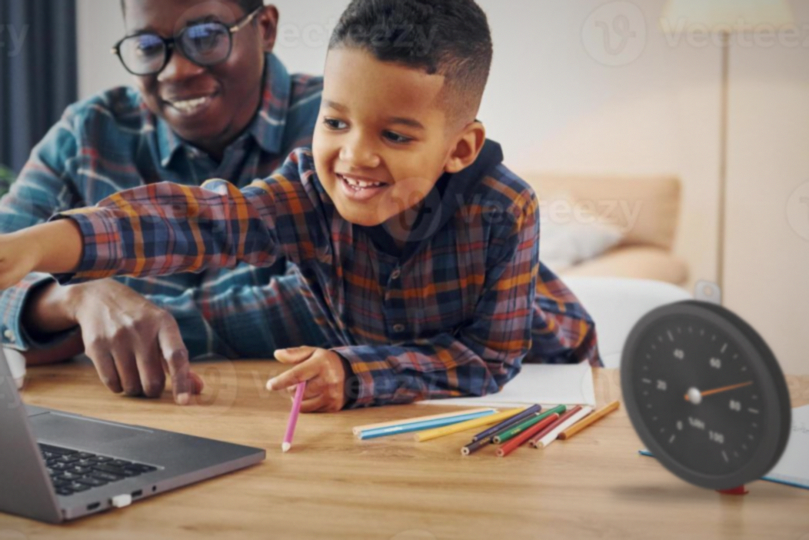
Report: 72 %
